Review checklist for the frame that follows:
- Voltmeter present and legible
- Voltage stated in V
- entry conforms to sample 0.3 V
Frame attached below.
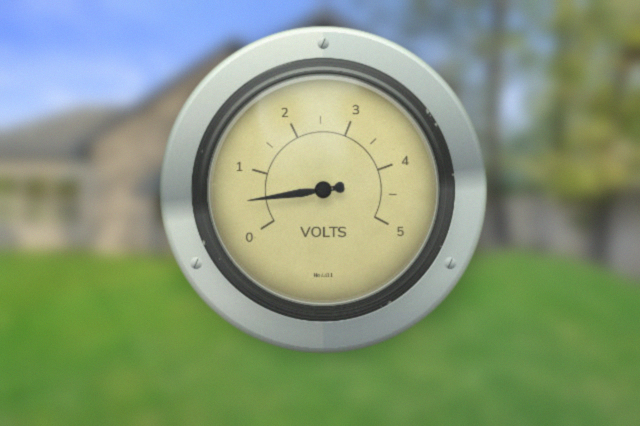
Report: 0.5 V
